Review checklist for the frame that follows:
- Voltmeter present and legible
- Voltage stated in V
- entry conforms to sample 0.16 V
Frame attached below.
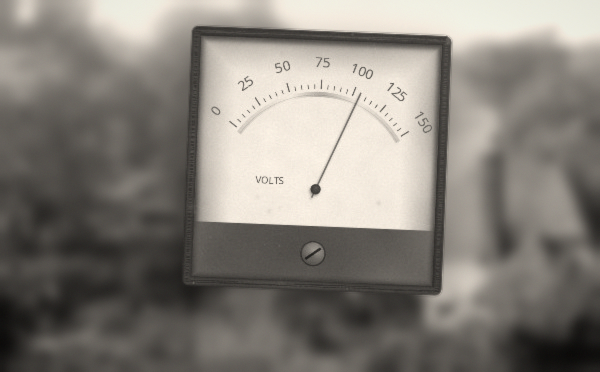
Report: 105 V
